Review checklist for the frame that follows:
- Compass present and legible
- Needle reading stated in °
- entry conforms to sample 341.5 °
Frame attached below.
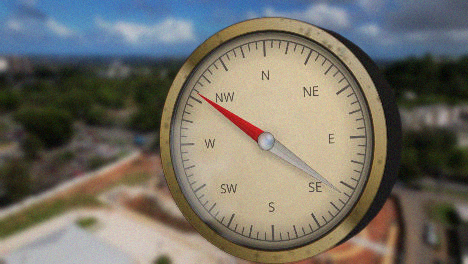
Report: 305 °
